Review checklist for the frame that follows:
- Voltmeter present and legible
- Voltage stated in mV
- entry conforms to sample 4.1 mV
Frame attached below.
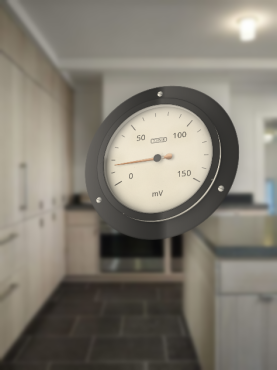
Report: 15 mV
